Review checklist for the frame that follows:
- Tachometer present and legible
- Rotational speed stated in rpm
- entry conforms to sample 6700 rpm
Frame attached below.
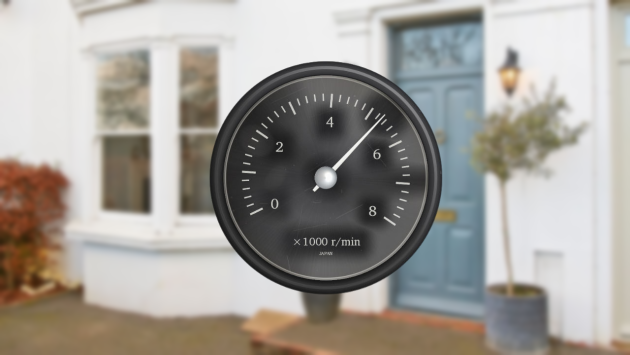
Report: 5300 rpm
